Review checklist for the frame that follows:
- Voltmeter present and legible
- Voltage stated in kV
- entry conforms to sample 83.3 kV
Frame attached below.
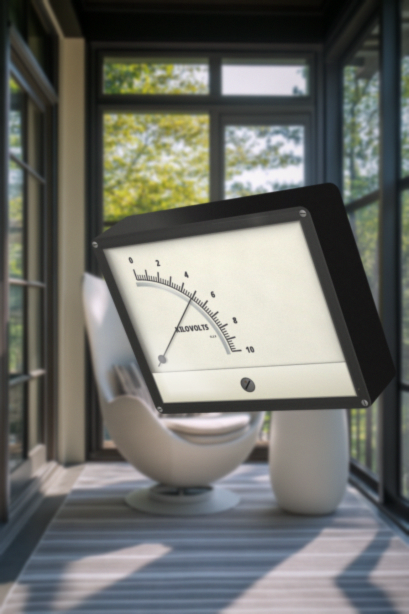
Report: 5 kV
